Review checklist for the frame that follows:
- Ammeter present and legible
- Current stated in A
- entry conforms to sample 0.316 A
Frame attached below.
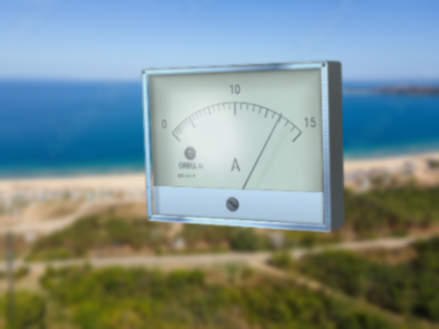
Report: 13.5 A
